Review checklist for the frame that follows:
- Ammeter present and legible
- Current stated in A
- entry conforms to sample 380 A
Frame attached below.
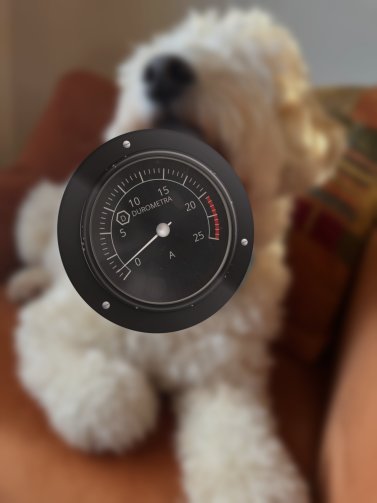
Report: 1 A
